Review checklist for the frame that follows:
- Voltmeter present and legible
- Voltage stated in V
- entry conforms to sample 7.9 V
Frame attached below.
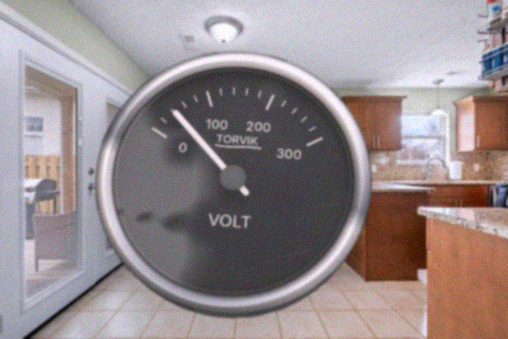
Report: 40 V
